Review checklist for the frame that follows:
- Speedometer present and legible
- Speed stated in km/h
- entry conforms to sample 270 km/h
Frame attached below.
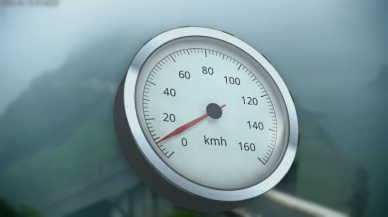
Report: 8 km/h
